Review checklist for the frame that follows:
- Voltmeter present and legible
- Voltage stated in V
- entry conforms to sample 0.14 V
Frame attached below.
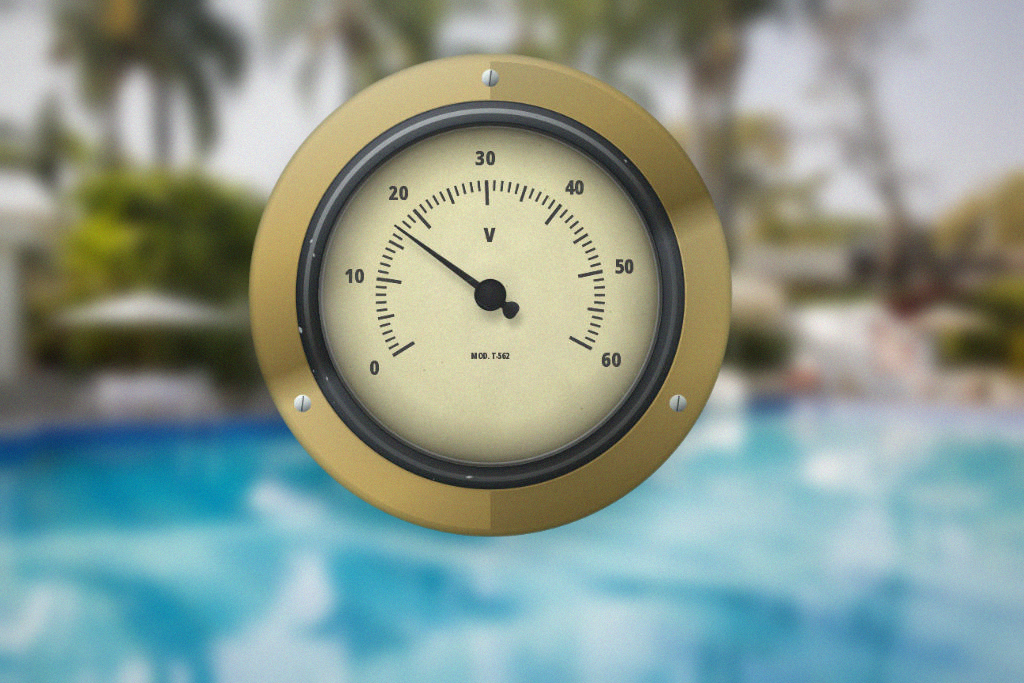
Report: 17 V
